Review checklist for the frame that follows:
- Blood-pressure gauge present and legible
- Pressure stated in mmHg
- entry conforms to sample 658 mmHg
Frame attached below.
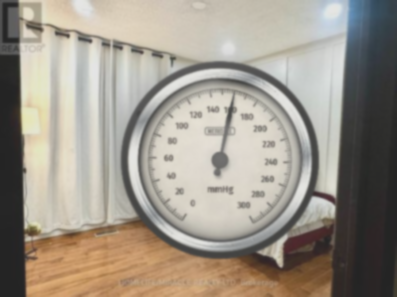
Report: 160 mmHg
